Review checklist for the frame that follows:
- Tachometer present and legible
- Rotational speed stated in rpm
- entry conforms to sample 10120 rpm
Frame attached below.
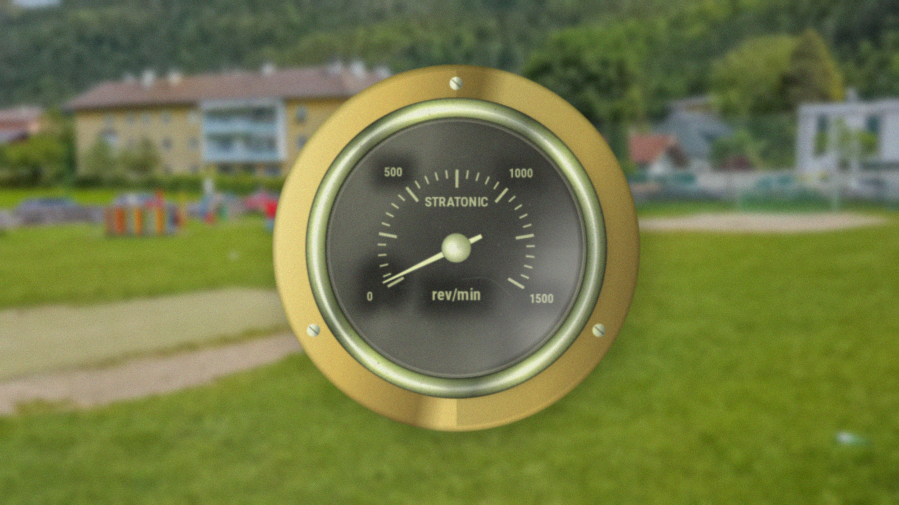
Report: 25 rpm
